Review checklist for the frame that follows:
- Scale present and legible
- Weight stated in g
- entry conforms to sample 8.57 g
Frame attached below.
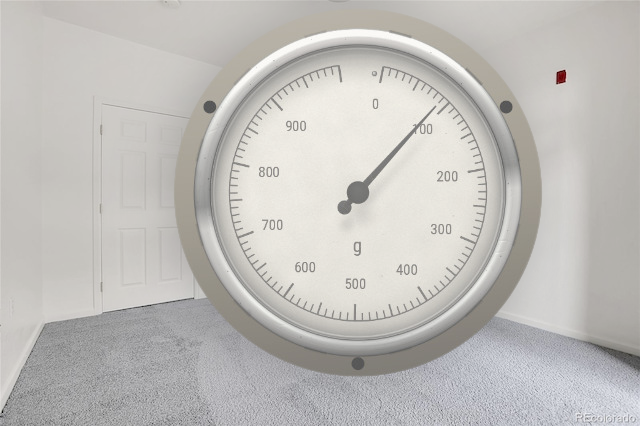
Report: 90 g
